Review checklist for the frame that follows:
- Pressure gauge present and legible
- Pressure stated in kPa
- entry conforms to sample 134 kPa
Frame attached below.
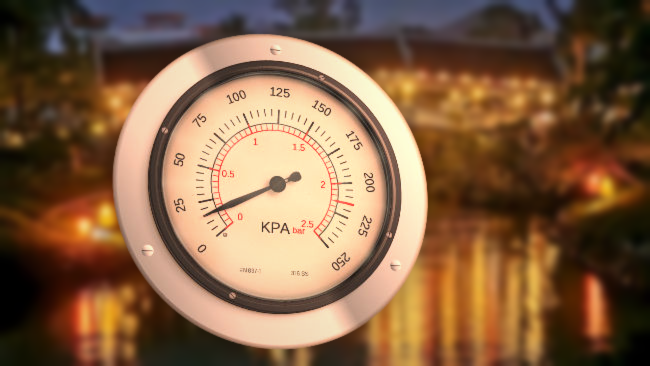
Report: 15 kPa
